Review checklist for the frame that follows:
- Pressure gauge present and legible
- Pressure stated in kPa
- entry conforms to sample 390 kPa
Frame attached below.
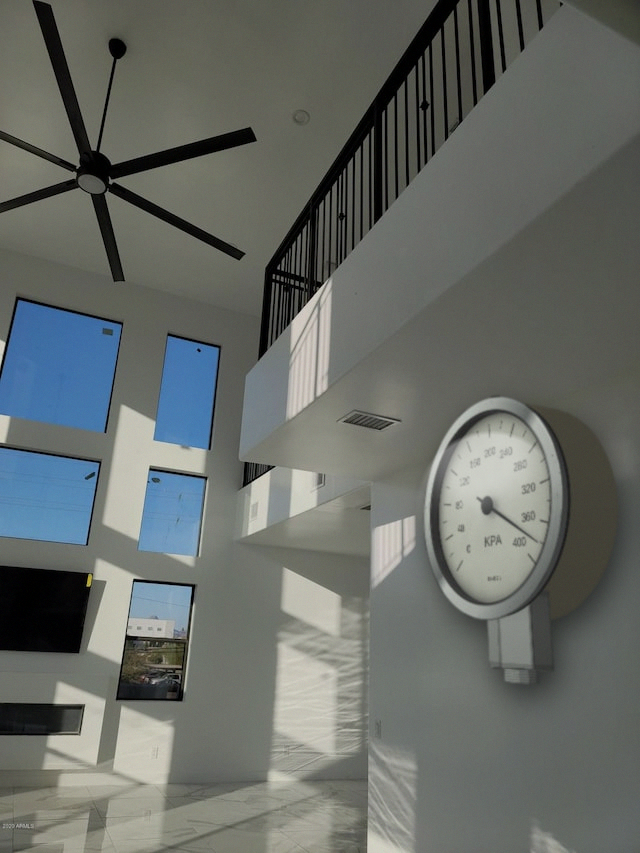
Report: 380 kPa
